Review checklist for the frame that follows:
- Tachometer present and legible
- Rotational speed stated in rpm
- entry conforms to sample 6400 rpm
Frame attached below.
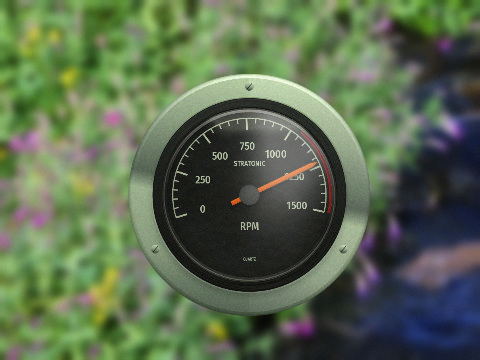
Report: 1225 rpm
